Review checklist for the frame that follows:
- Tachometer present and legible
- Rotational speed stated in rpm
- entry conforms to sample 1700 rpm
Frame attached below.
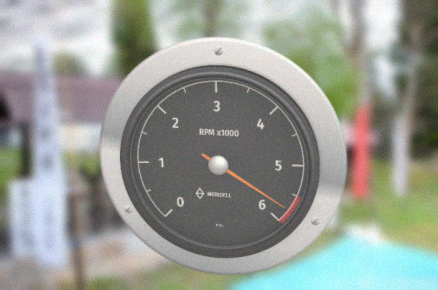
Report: 5750 rpm
